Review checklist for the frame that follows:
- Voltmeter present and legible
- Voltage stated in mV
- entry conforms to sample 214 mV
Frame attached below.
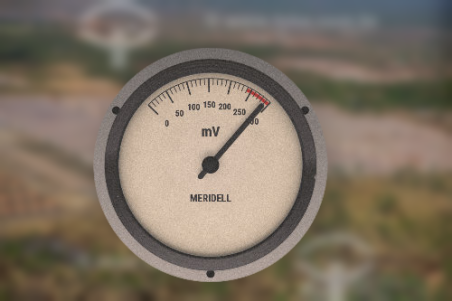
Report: 290 mV
